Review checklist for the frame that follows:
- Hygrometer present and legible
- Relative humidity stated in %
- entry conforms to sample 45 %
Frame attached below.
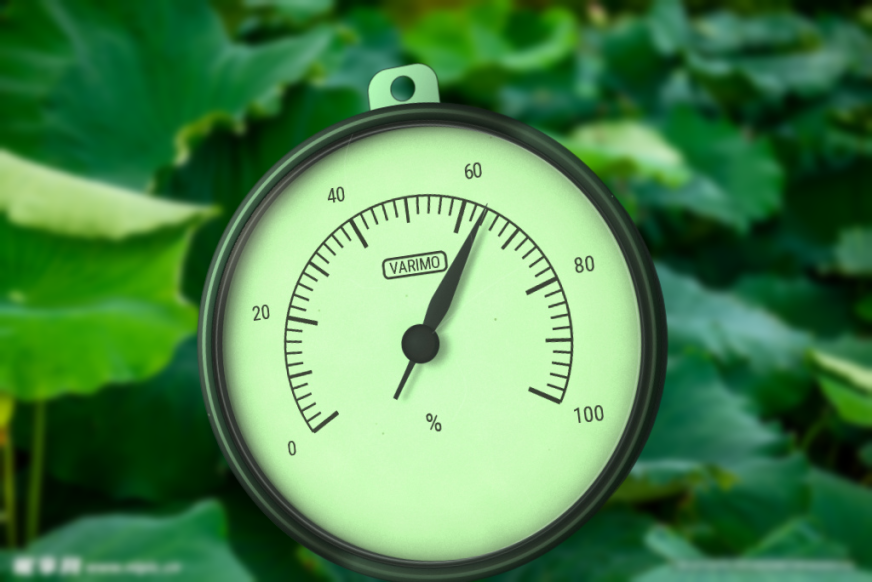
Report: 64 %
